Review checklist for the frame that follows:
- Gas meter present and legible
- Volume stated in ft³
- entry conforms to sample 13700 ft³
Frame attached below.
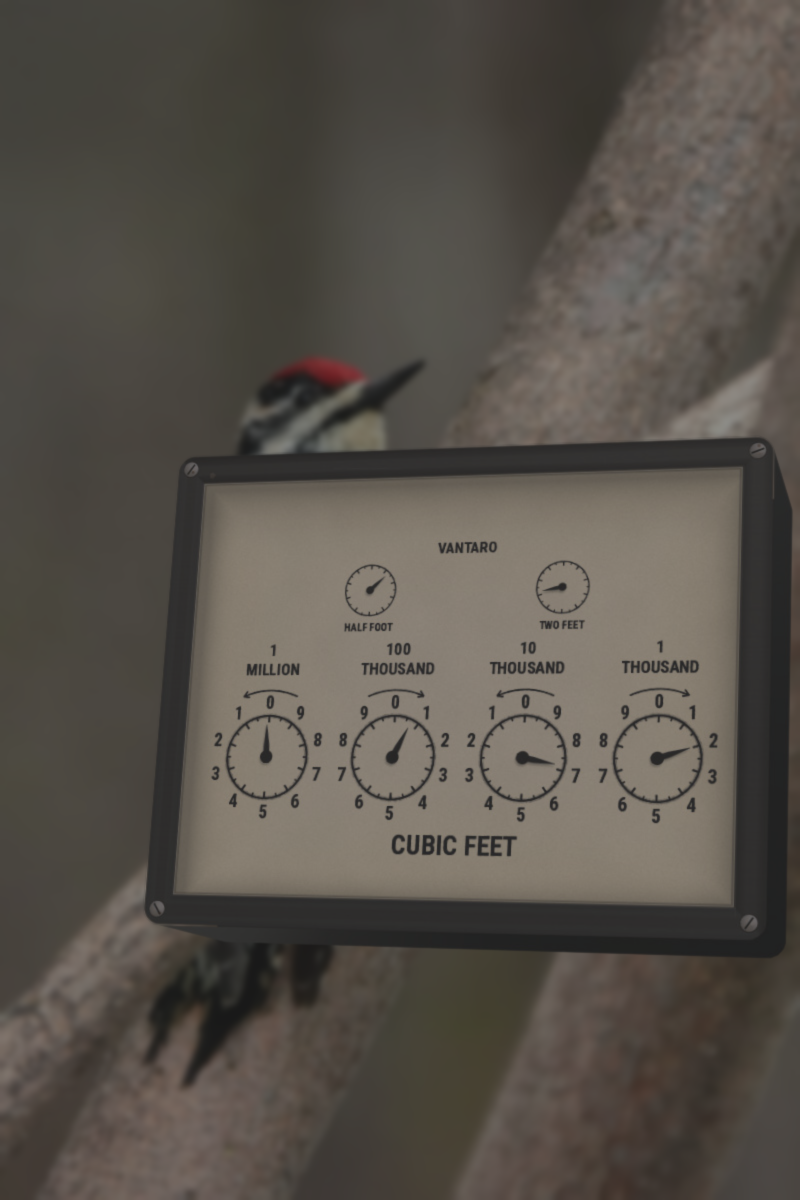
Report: 7200 ft³
